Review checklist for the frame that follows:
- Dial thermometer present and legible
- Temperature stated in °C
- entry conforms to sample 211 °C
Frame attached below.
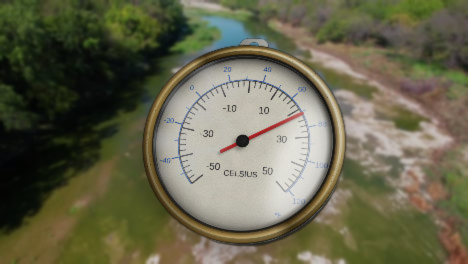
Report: 22 °C
